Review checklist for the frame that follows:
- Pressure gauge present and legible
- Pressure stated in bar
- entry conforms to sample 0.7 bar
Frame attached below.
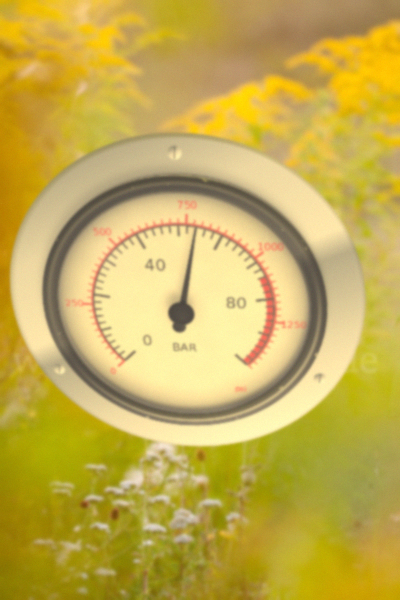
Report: 54 bar
